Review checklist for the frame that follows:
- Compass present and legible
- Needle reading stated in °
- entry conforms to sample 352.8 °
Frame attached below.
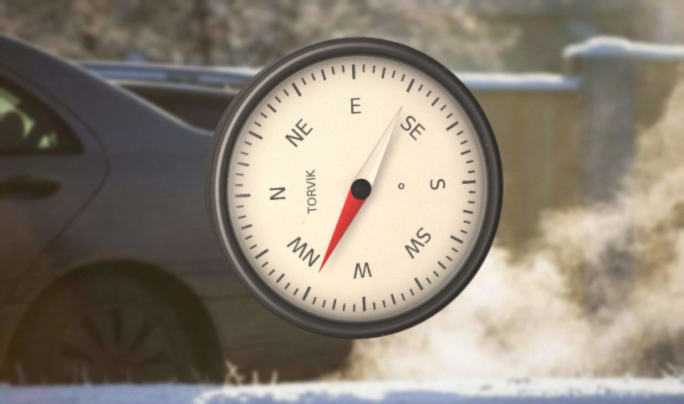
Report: 300 °
